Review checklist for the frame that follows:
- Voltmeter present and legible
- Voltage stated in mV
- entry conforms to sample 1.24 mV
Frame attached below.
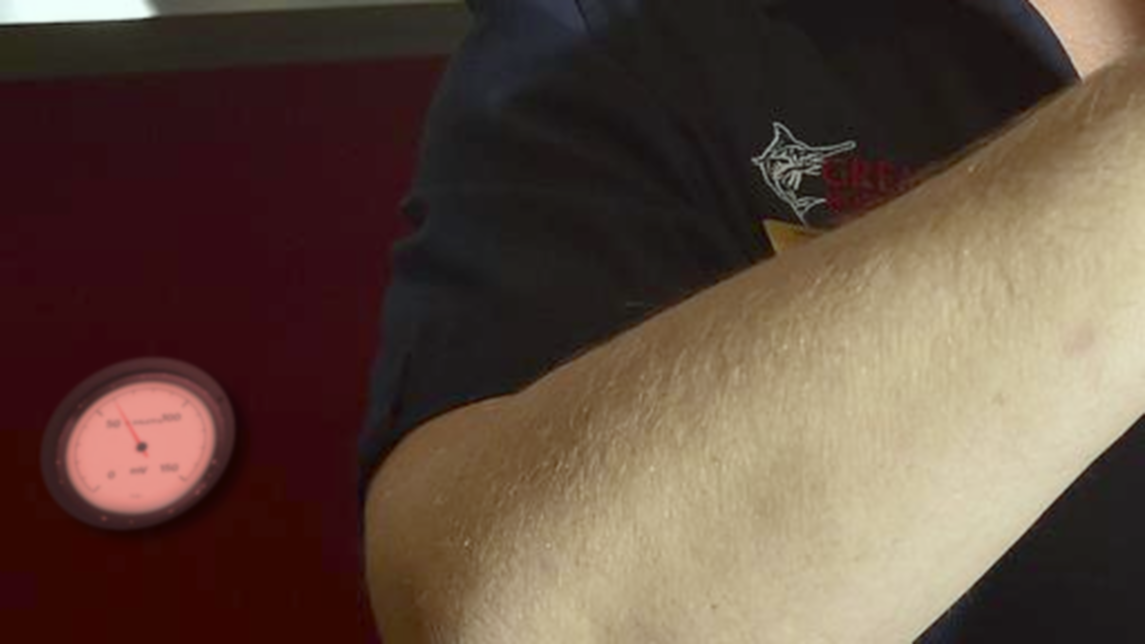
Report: 60 mV
